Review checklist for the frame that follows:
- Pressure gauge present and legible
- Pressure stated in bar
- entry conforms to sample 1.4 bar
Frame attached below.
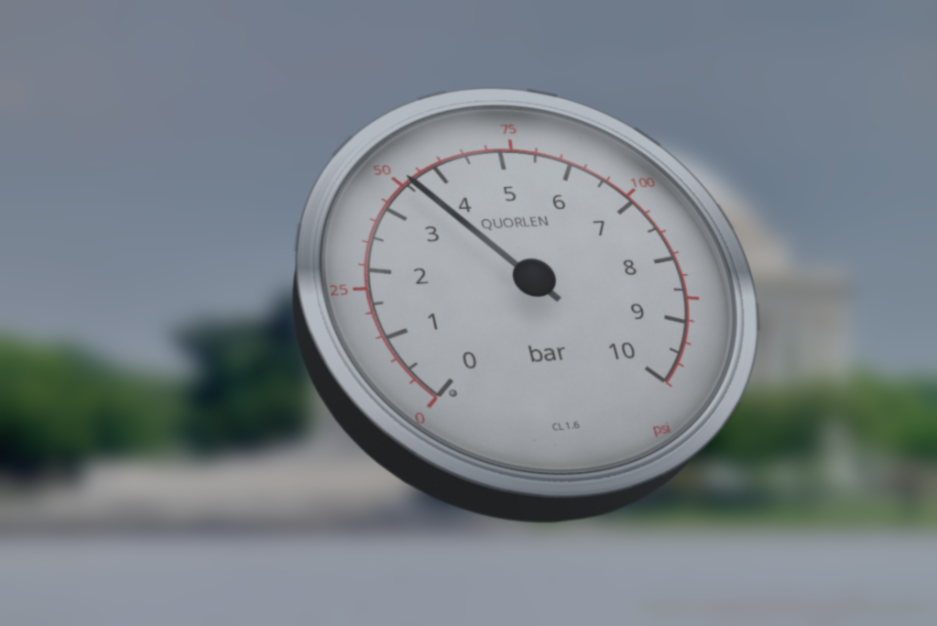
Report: 3.5 bar
